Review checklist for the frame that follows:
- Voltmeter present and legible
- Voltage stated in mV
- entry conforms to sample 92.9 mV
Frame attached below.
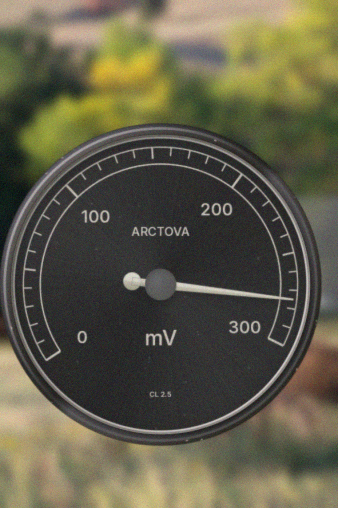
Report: 275 mV
